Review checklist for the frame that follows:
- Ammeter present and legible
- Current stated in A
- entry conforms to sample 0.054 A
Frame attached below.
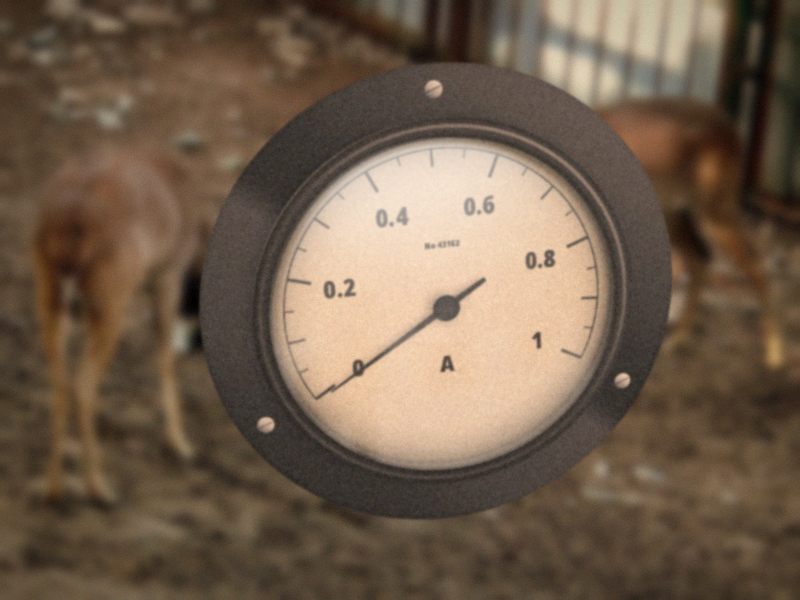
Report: 0 A
